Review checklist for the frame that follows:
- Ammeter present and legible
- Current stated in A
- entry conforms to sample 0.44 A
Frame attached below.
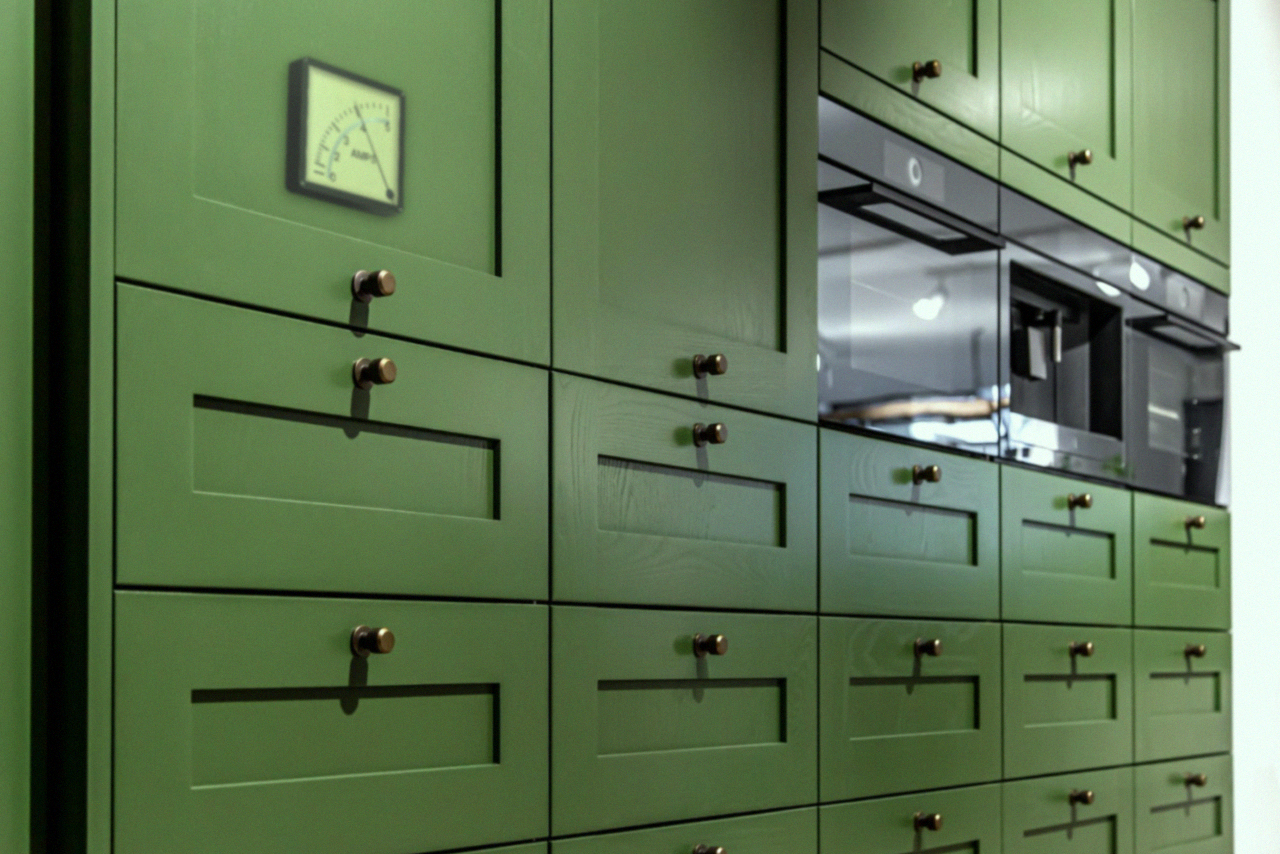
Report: 4 A
